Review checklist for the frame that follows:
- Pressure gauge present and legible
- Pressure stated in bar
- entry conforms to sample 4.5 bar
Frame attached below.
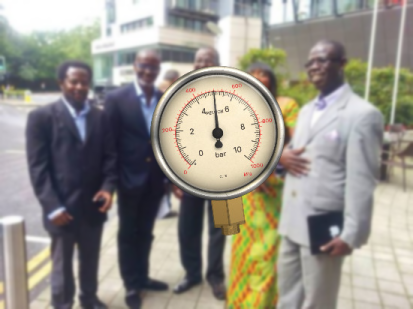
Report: 5 bar
